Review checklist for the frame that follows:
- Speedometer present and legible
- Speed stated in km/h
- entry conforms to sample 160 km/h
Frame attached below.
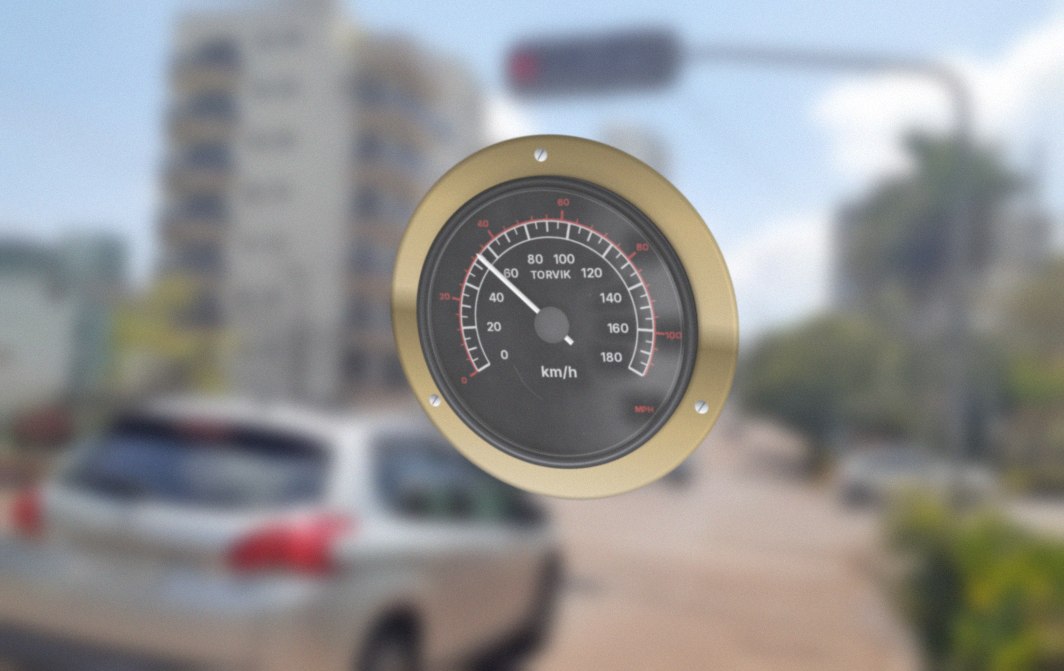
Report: 55 km/h
